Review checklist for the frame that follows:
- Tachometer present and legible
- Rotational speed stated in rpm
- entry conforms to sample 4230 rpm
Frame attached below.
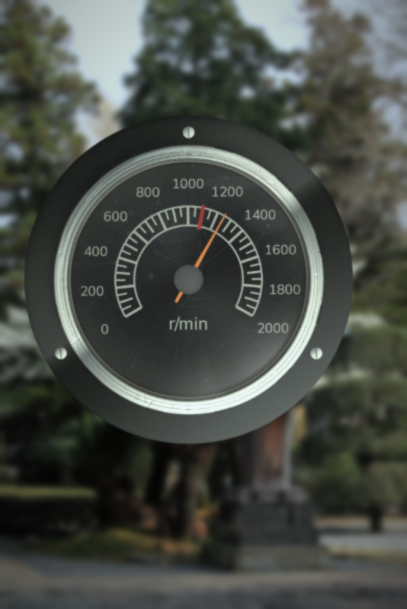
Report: 1250 rpm
